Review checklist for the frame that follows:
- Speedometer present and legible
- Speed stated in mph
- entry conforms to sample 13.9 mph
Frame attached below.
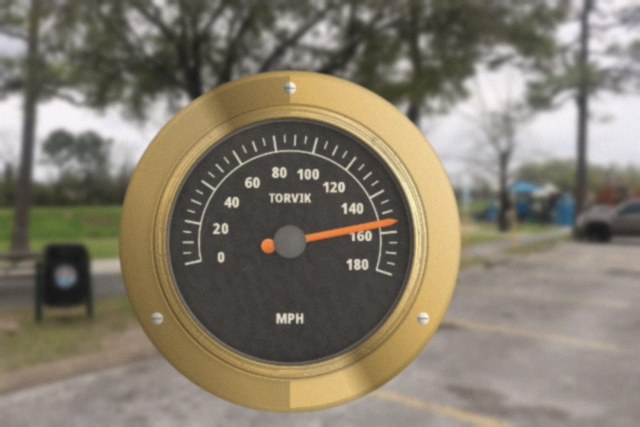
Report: 155 mph
